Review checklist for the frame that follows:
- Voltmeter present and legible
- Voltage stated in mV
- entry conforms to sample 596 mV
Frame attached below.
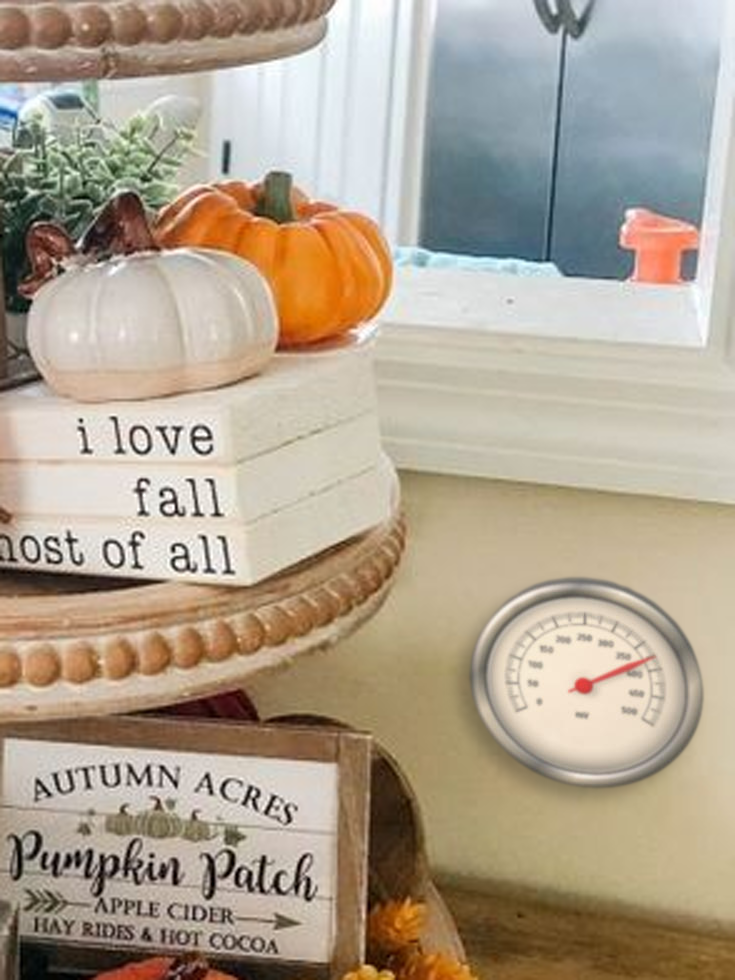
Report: 375 mV
